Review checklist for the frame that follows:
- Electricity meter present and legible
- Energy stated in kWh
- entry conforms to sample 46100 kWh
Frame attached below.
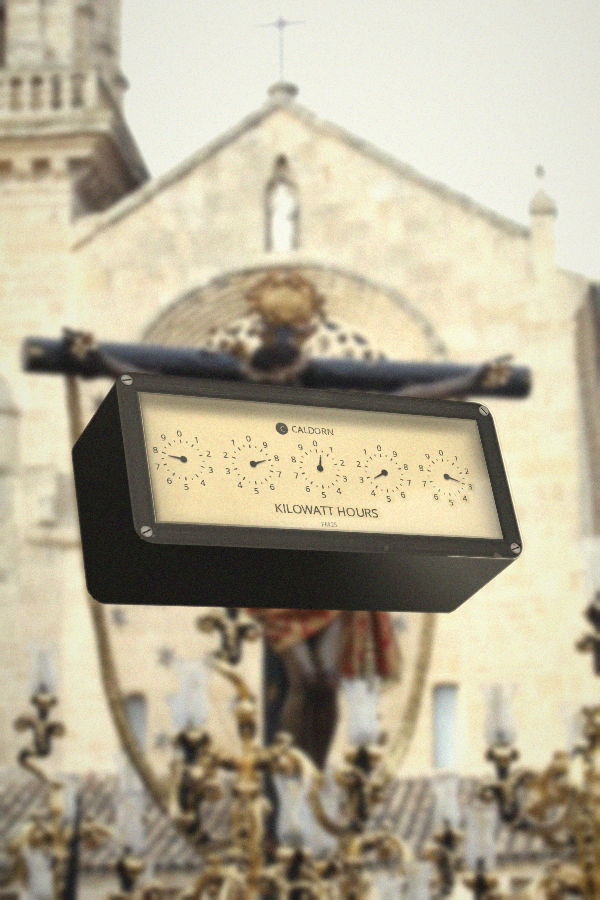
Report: 78033 kWh
